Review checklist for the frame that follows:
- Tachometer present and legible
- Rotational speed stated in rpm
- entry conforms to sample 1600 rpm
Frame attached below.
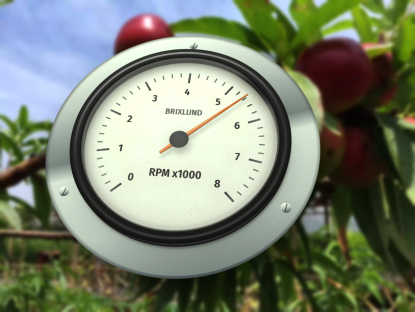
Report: 5400 rpm
